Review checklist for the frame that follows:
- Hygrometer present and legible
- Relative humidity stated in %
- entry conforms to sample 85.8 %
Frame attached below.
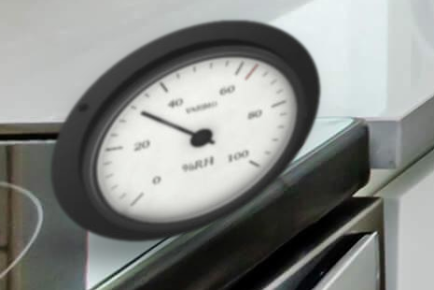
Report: 32 %
